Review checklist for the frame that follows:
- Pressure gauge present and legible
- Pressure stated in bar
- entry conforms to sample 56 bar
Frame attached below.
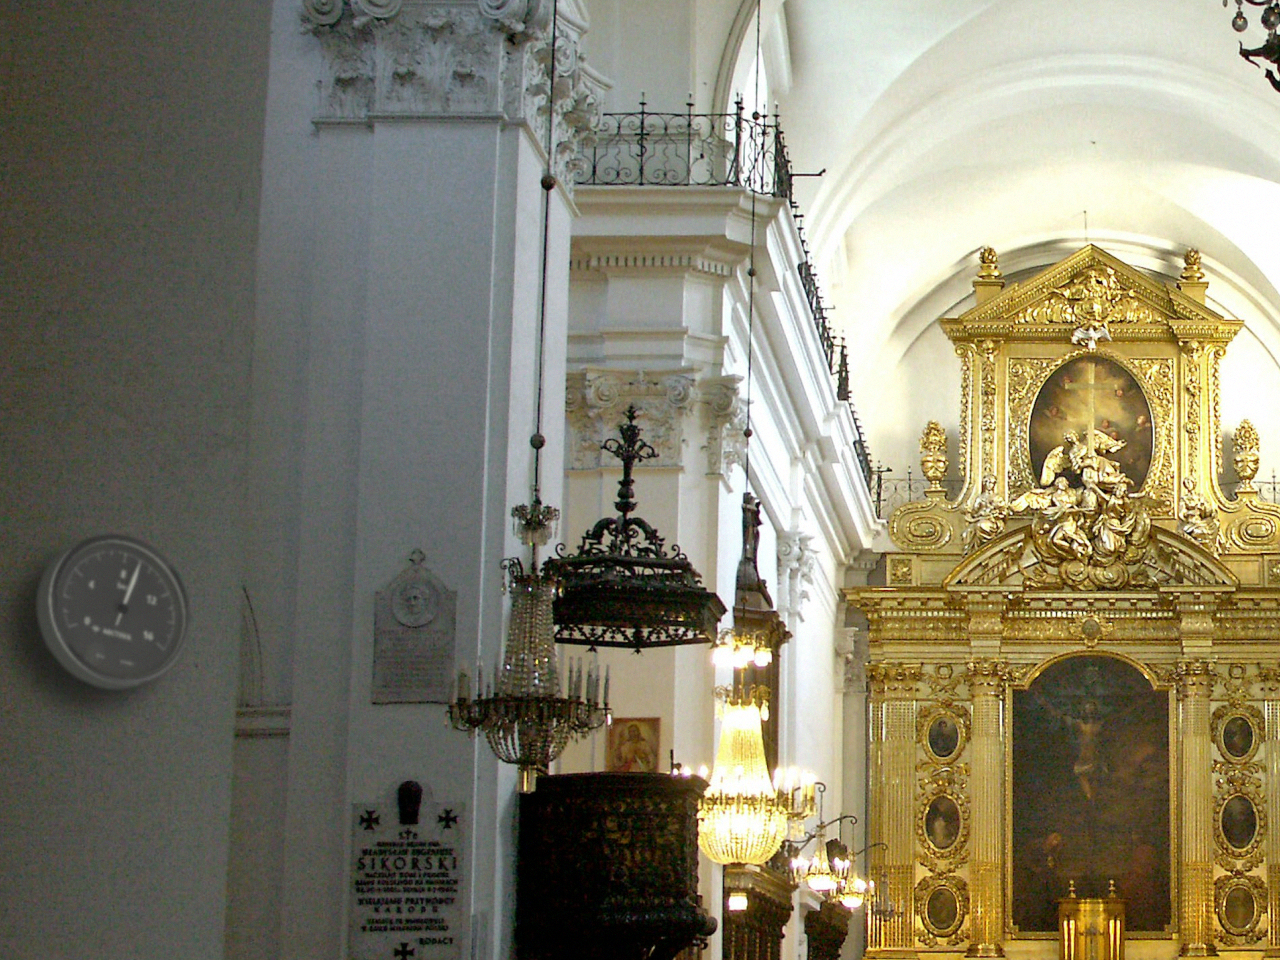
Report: 9 bar
